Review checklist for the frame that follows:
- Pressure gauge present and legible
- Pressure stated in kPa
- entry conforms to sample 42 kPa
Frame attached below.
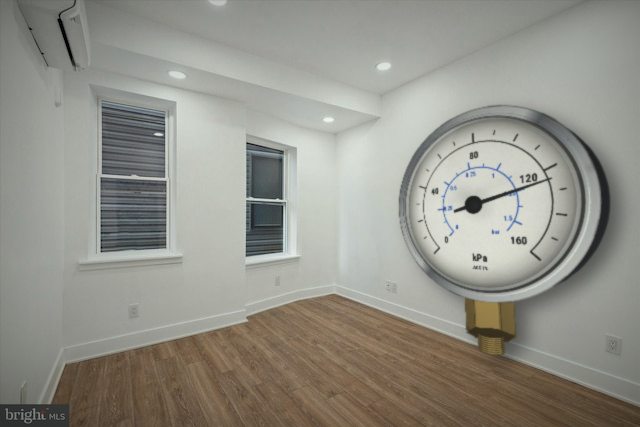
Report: 125 kPa
